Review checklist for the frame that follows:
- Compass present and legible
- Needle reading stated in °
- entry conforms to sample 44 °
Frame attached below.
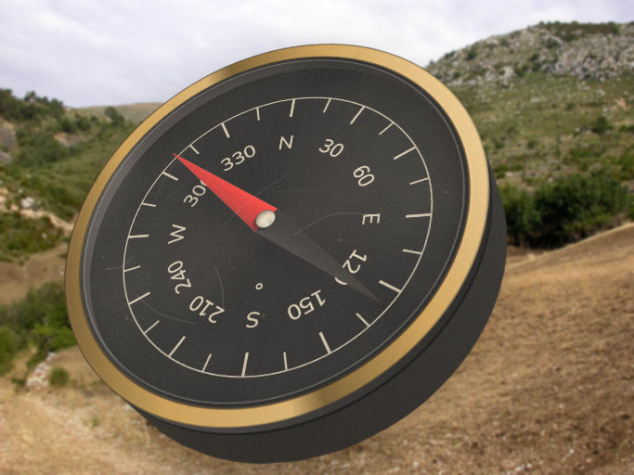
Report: 307.5 °
